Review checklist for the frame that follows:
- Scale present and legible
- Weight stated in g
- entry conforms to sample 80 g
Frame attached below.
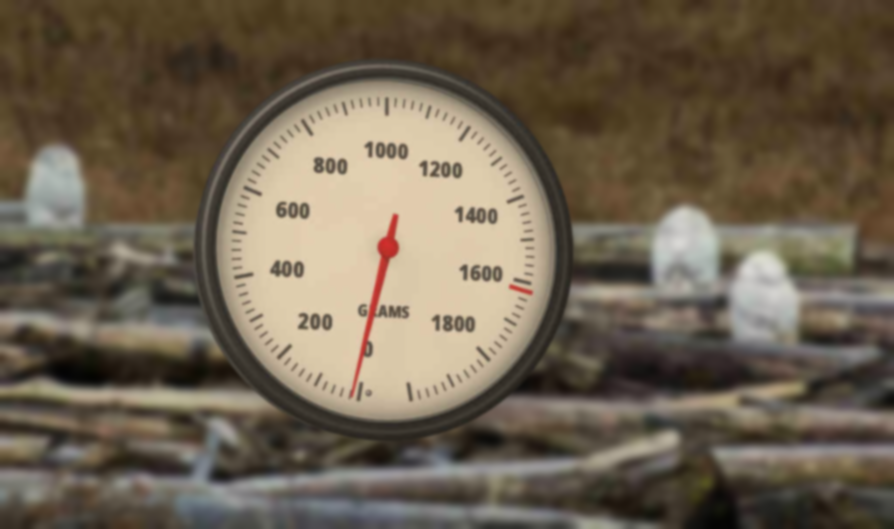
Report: 20 g
